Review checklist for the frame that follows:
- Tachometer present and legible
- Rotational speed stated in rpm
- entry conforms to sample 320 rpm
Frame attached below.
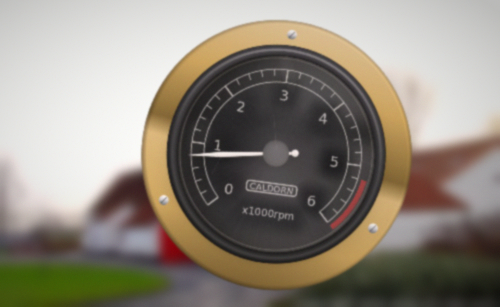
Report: 800 rpm
